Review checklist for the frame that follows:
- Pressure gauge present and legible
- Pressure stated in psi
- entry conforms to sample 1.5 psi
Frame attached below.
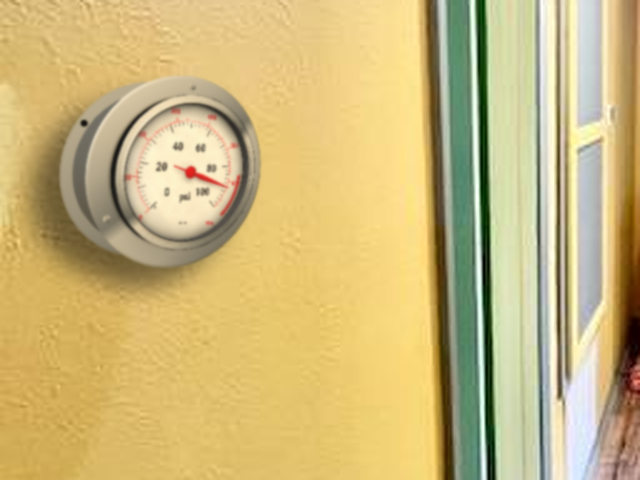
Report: 90 psi
